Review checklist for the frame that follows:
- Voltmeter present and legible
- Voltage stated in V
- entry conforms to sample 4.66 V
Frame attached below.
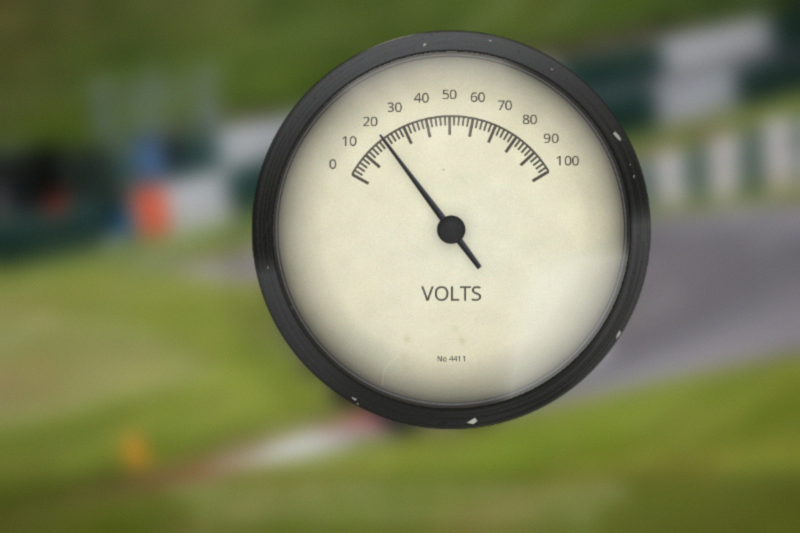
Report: 20 V
